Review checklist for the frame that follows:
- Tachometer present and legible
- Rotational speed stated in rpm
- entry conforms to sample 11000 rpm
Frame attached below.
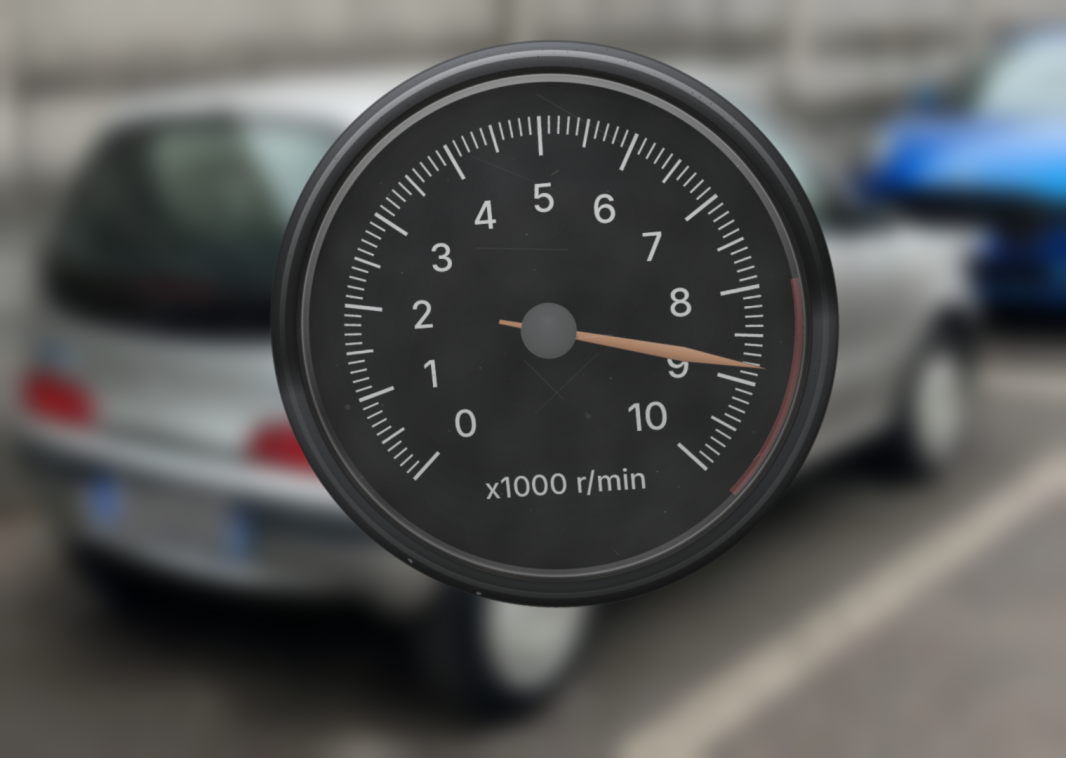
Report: 8800 rpm
